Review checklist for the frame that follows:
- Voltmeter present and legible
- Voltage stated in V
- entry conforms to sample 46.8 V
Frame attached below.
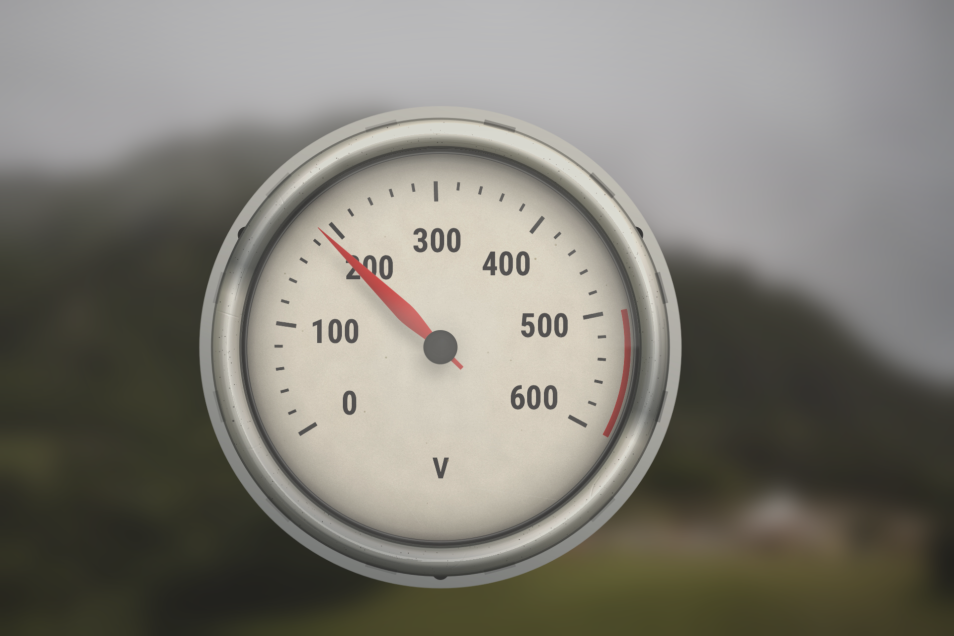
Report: 190 V
